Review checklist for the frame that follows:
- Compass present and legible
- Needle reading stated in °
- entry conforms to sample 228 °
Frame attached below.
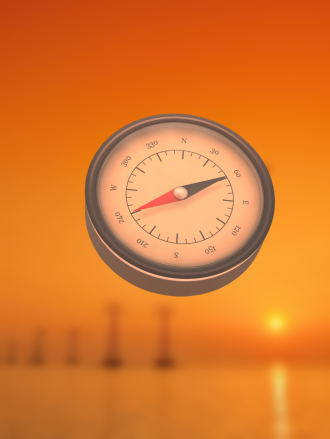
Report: 240 °
